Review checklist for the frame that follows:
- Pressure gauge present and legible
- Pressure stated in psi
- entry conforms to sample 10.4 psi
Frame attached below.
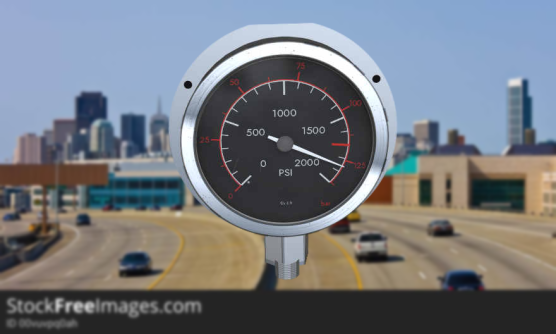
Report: 1850 psi
